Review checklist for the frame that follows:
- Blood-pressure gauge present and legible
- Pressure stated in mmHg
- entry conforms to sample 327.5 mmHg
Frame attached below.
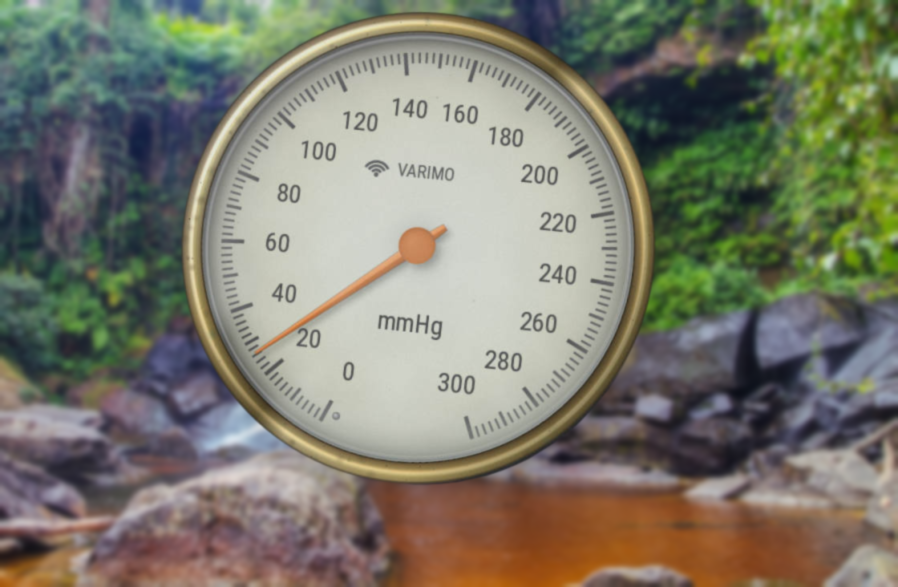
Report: 26 mmHg
